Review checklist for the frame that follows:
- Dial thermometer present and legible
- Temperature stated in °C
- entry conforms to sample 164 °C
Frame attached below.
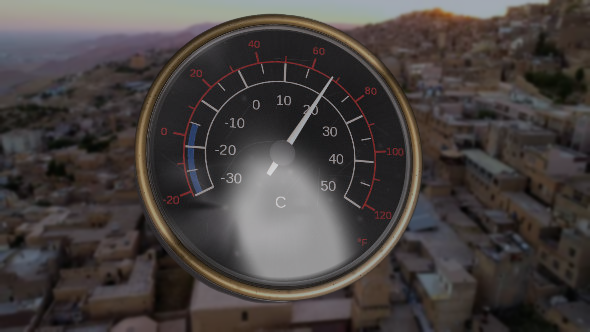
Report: 20 °C
